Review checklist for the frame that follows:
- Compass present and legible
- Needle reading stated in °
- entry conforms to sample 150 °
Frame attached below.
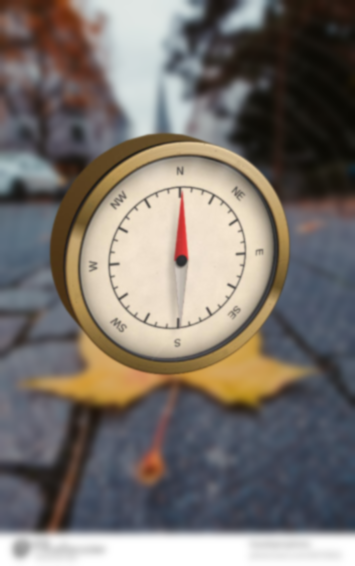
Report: 0 °
